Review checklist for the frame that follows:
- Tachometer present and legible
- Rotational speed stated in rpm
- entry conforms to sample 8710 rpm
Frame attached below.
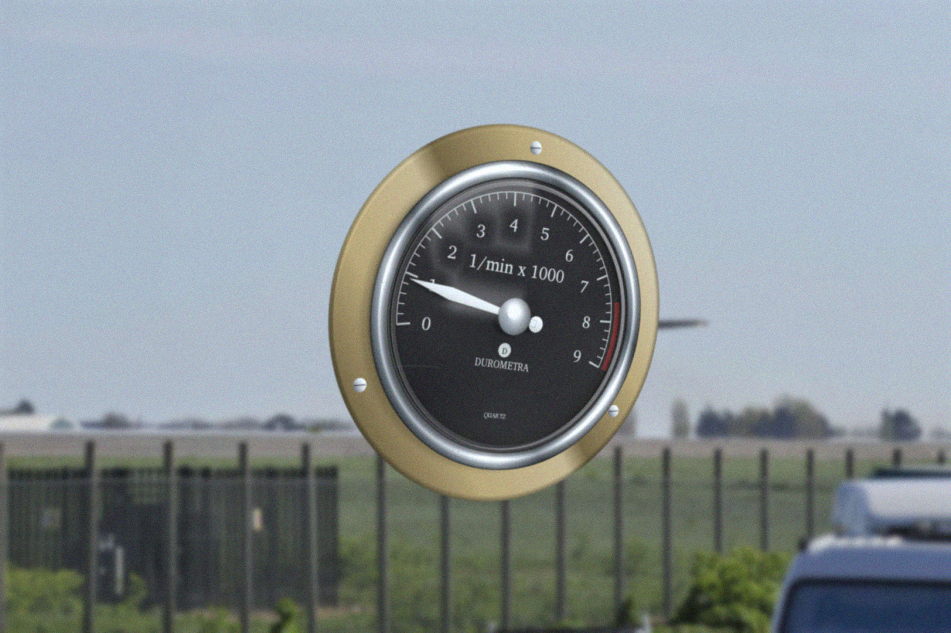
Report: 900 rpm
